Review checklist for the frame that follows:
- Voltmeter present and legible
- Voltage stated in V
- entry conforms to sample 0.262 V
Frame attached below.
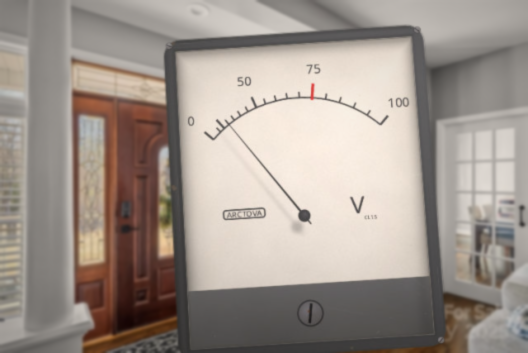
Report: 30 V
